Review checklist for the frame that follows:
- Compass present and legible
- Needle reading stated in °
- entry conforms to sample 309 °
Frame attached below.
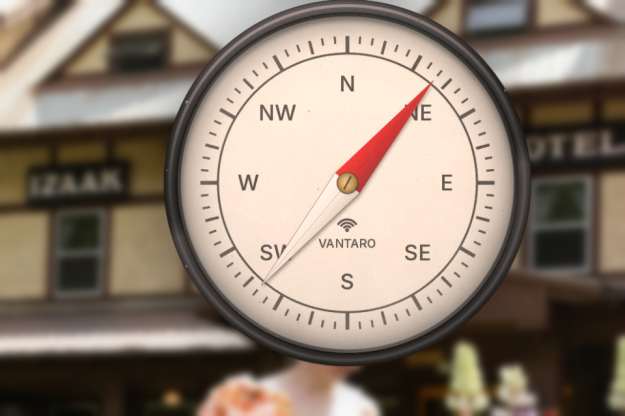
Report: 40 °
